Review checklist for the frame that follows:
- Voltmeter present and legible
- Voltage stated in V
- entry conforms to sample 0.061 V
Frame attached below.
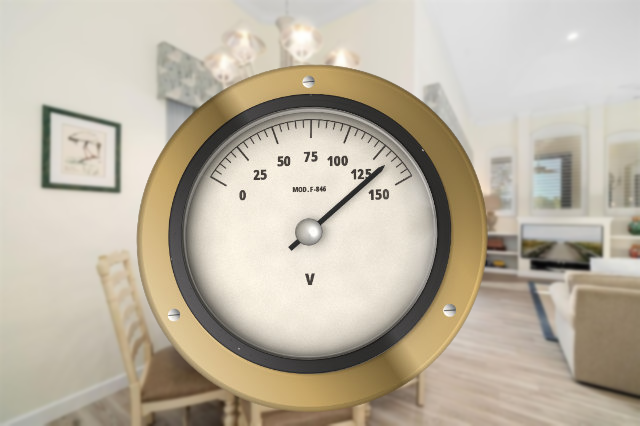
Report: 135 V
